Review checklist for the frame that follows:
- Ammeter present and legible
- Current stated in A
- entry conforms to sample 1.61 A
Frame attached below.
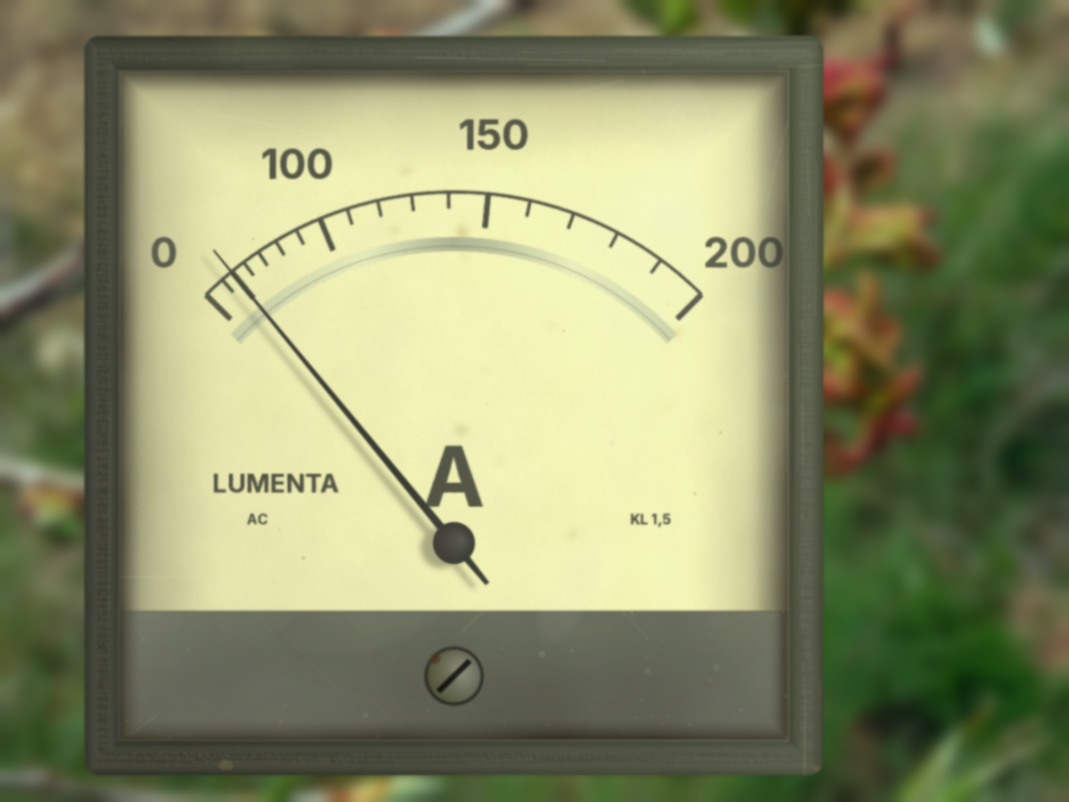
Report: 50 A
